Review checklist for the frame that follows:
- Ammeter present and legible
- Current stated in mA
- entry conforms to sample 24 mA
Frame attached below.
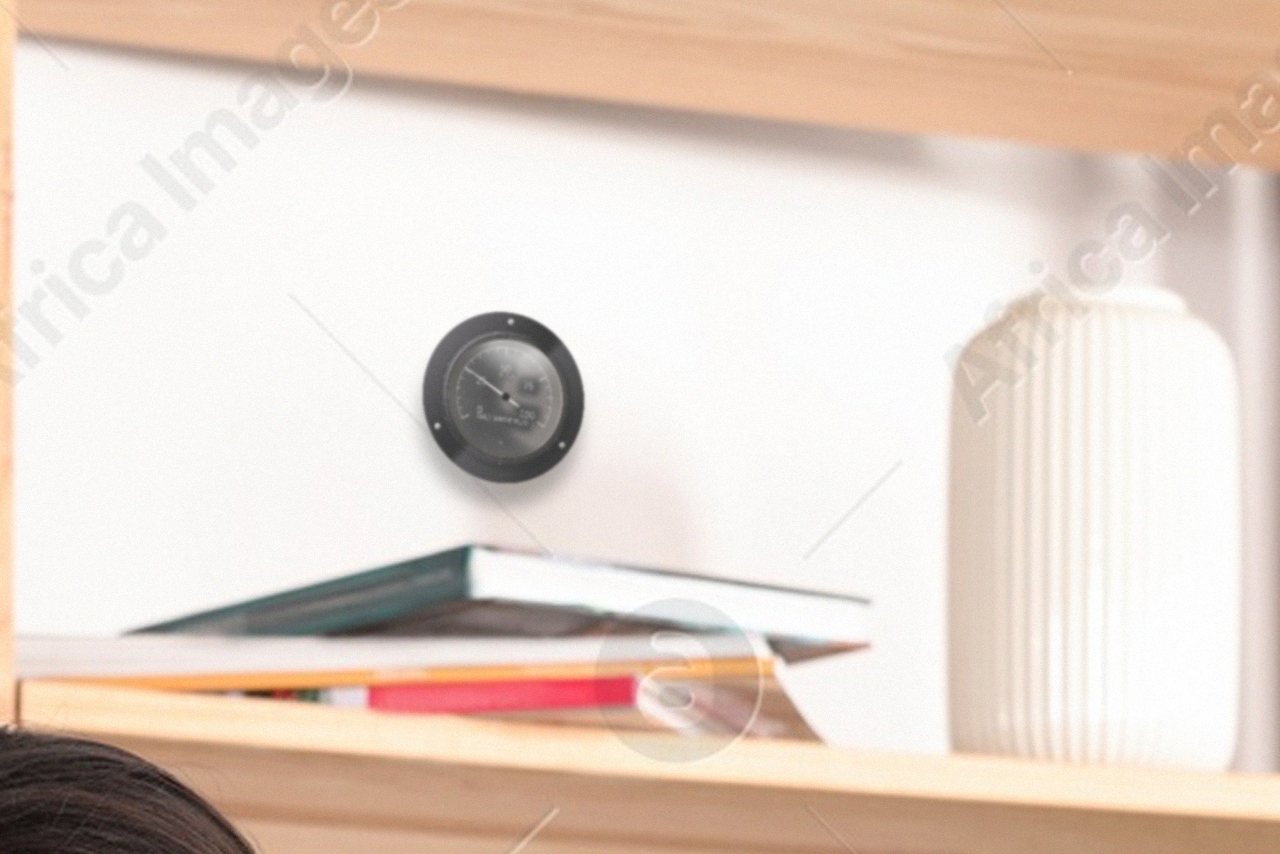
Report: 25 mA
